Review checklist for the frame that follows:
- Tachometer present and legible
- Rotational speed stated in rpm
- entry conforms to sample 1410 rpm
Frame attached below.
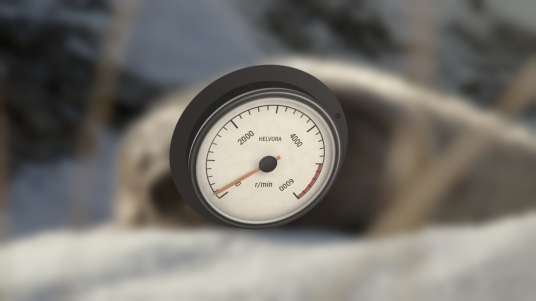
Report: 200 rpm
